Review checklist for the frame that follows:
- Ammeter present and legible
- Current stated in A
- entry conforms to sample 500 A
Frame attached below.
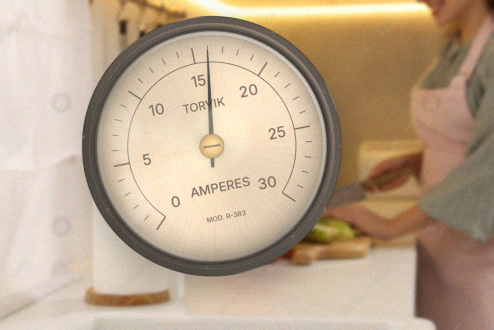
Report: 16 A
